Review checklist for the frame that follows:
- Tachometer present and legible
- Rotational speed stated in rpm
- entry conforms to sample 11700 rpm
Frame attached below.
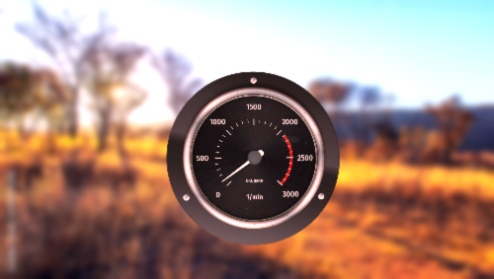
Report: 100 rpm
